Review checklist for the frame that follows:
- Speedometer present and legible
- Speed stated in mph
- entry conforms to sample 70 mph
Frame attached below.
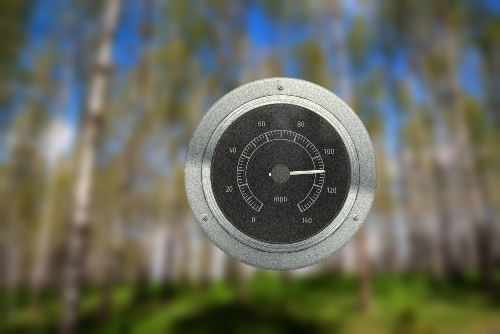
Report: 110 mph
